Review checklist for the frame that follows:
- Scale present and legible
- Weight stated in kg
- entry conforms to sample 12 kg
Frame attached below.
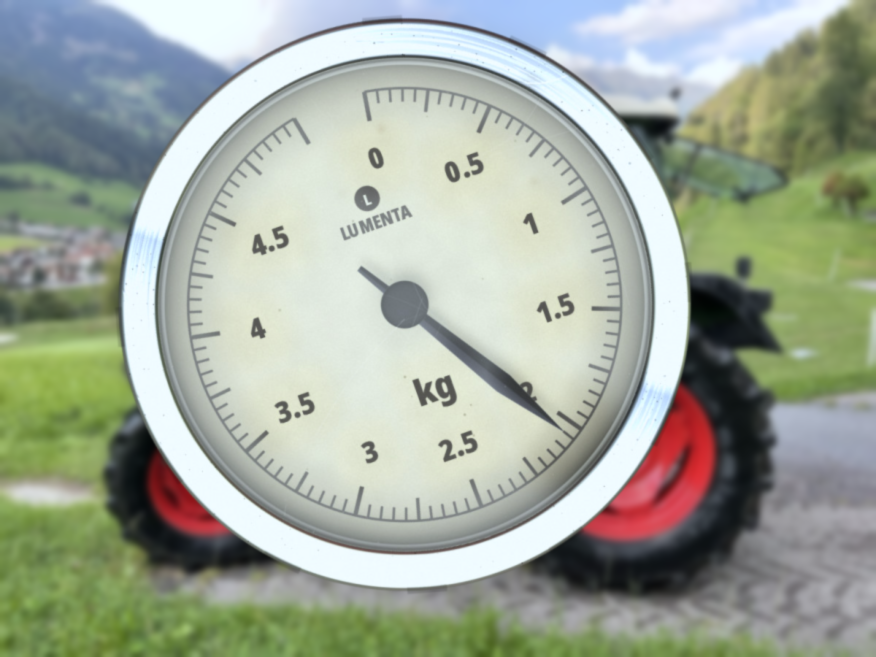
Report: 2.05 kg
